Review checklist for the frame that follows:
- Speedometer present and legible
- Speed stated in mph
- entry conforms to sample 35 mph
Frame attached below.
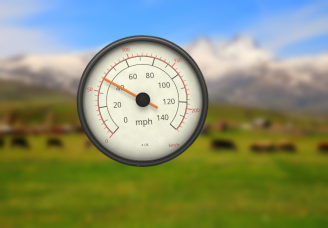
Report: 40 mph
